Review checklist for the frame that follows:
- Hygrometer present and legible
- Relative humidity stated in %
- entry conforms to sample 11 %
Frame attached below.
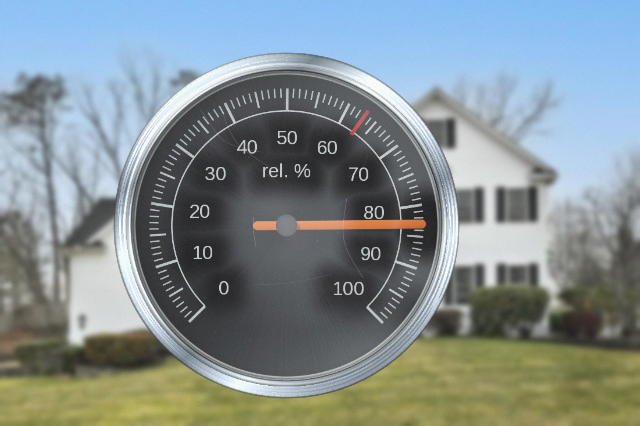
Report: 83 %
